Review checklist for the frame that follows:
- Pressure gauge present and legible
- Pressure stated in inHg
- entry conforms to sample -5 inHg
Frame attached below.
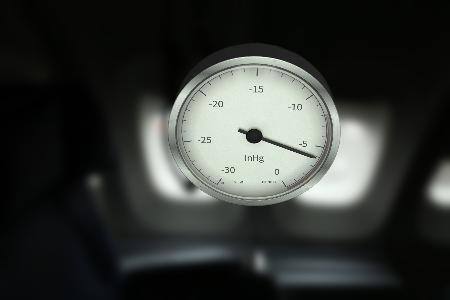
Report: -4 inHg
